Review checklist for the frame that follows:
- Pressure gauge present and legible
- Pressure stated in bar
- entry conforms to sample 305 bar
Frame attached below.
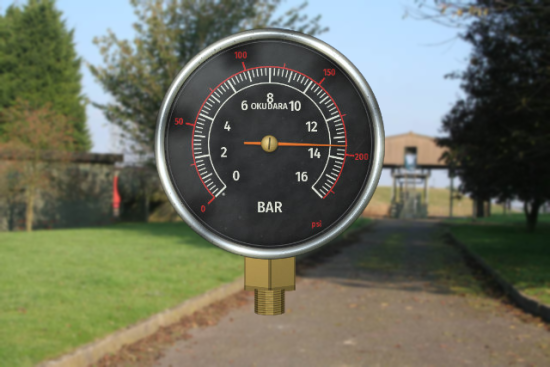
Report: 13.4 bar
